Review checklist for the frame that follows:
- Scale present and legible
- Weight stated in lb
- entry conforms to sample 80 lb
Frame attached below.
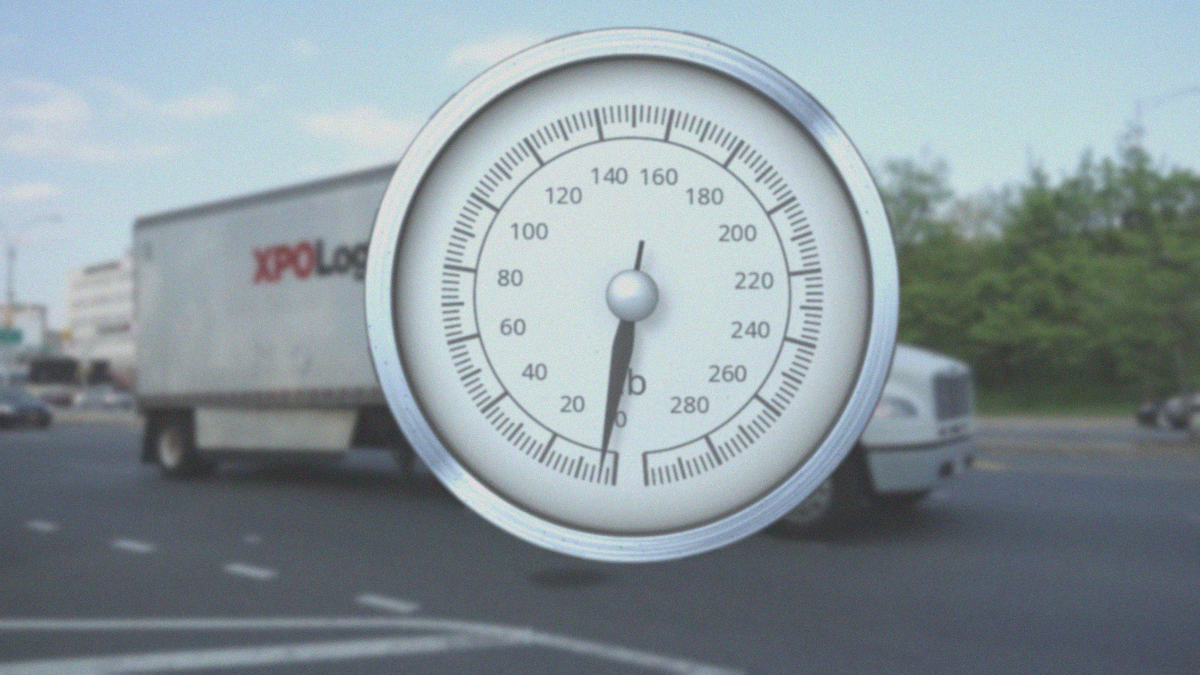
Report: 4 lb
